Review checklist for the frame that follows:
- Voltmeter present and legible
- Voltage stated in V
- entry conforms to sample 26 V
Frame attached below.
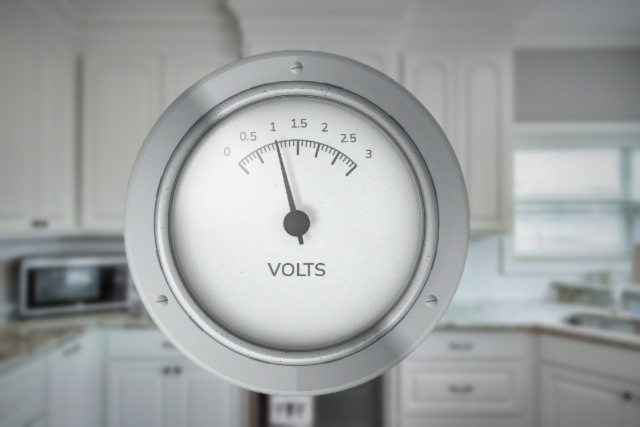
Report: 1 V
